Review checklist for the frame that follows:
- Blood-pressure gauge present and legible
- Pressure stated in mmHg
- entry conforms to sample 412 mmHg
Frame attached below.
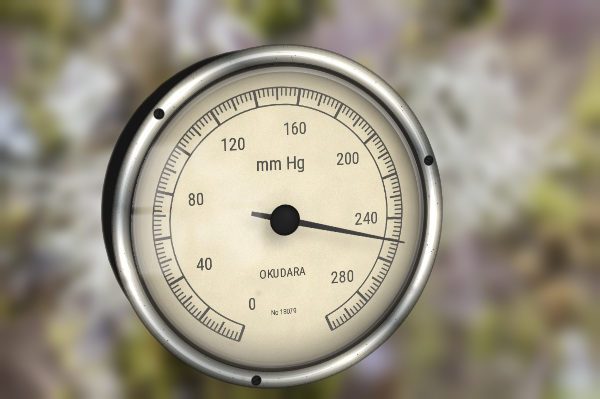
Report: 250 mmHg
